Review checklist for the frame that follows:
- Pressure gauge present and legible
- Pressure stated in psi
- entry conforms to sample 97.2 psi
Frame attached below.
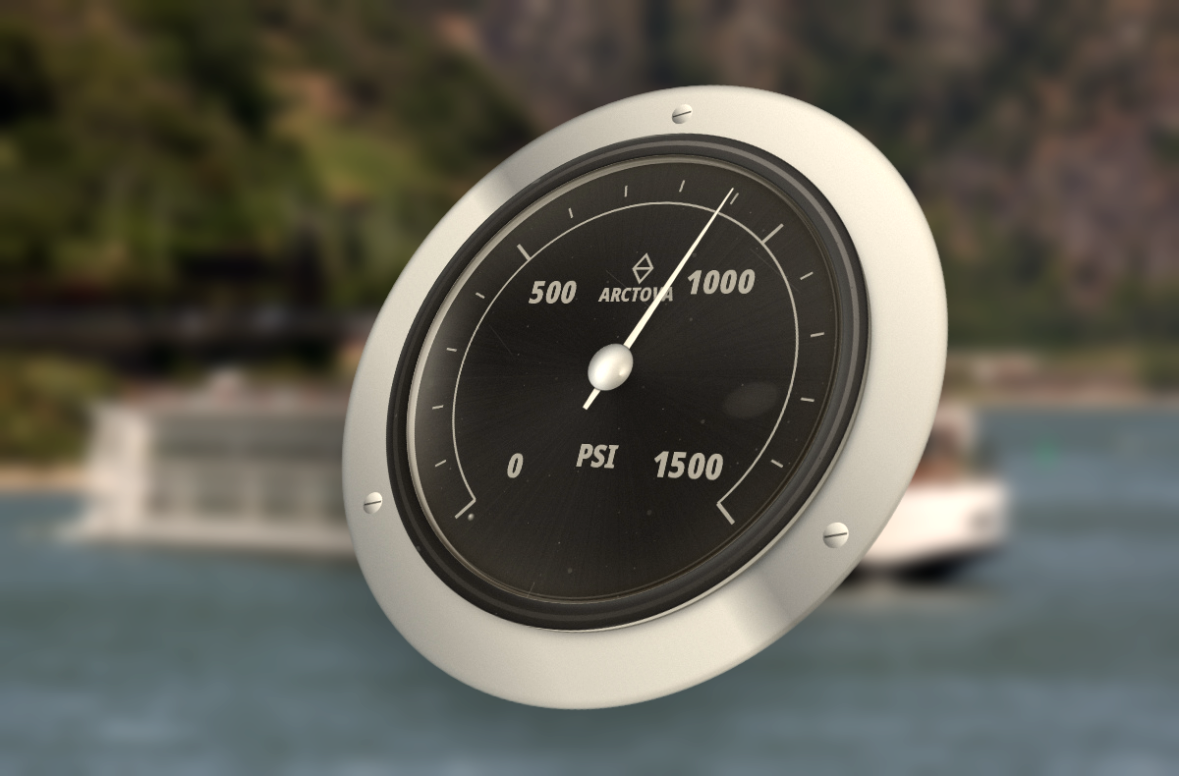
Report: 900 psi
